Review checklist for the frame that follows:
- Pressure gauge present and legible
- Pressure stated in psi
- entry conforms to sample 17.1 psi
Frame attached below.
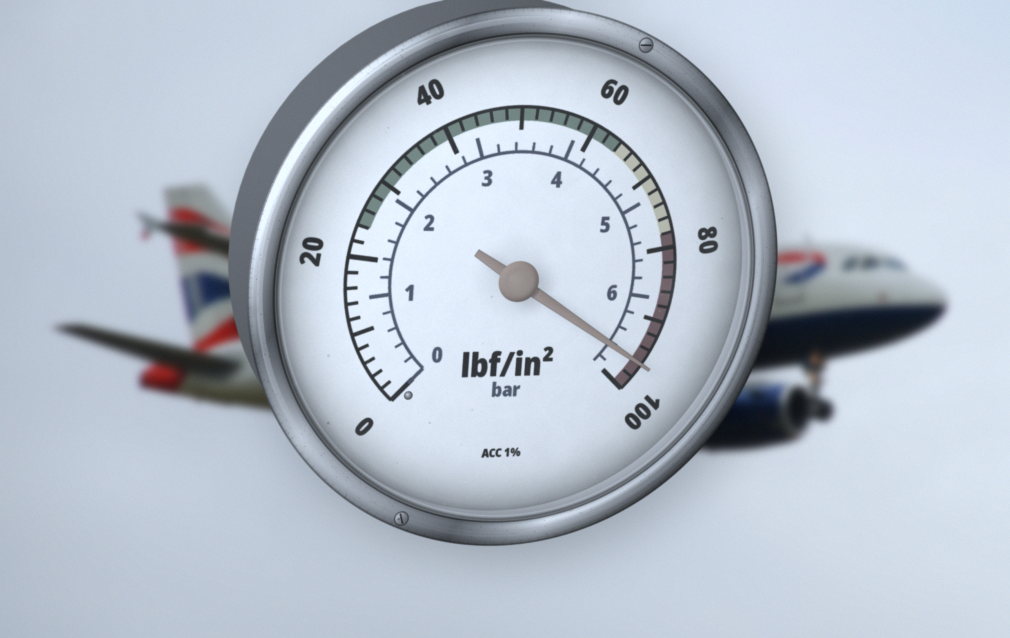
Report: 96 psi
